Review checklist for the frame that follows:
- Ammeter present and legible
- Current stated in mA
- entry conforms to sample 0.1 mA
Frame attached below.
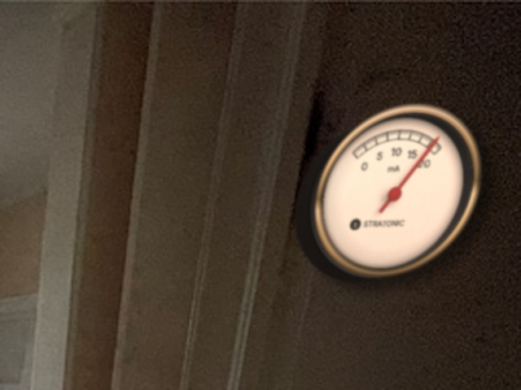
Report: 17.5 mA
